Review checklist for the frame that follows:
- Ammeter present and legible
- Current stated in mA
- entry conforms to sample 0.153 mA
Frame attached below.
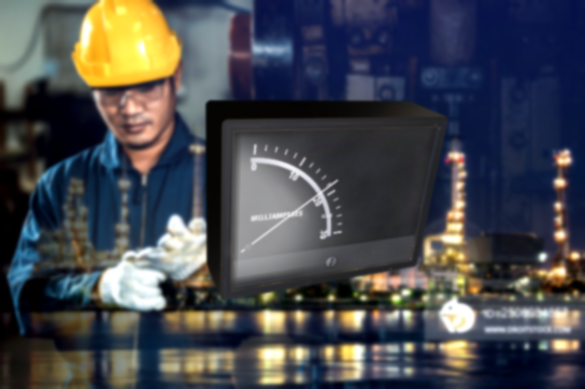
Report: 18 mA
